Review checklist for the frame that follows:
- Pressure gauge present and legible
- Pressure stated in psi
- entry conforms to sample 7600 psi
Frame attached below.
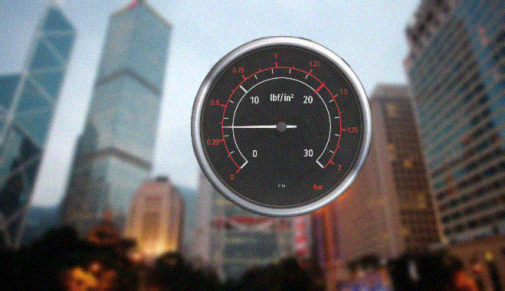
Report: 5 psi
